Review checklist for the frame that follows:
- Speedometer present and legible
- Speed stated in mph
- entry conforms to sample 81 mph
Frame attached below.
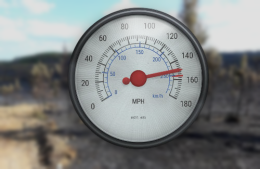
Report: 150 mph
